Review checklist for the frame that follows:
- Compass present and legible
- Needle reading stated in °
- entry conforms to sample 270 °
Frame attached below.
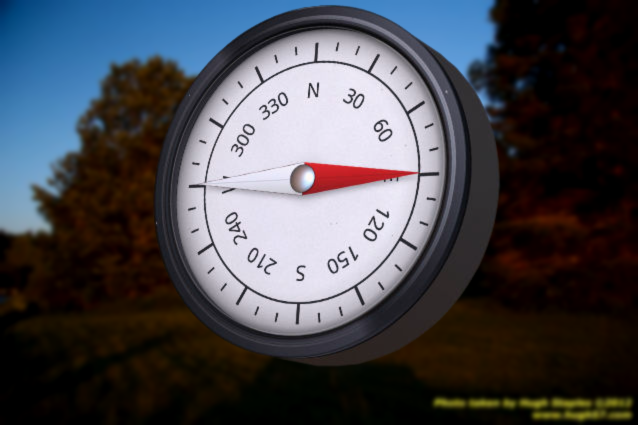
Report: 90 °
